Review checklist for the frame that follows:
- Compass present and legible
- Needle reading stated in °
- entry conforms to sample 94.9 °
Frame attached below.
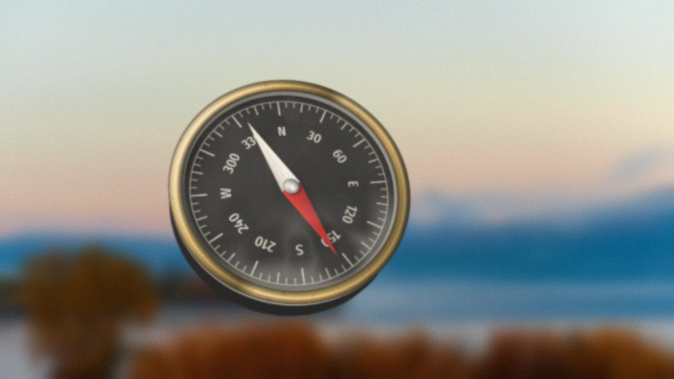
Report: 155 °
